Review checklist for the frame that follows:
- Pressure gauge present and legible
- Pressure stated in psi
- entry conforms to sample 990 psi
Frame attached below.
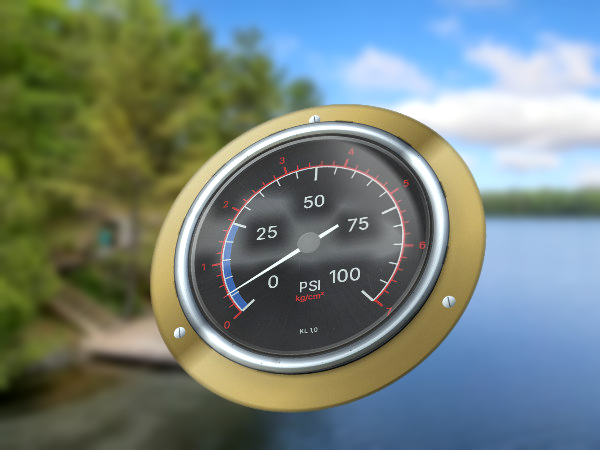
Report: 5 psi
